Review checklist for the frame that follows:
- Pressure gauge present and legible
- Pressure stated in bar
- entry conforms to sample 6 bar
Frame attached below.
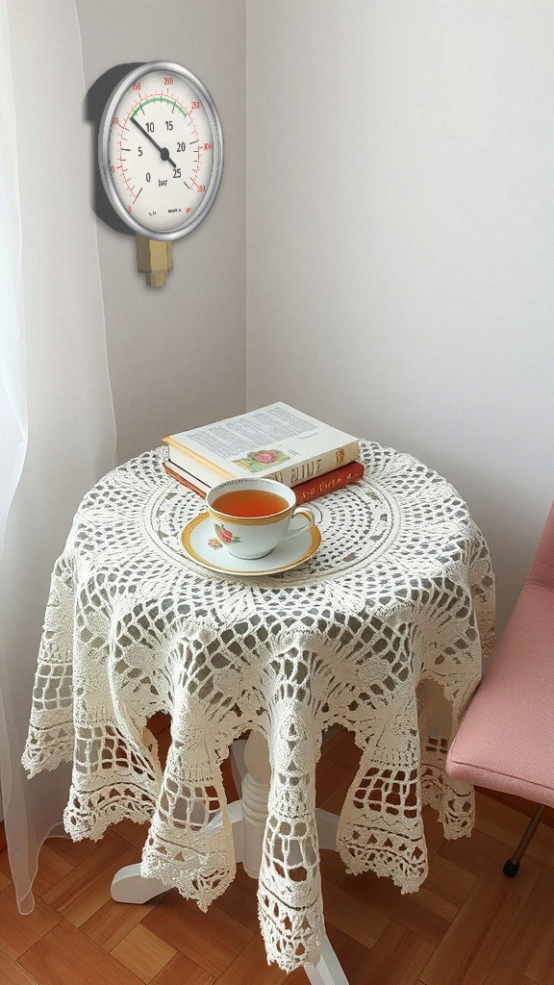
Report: 8 bar
